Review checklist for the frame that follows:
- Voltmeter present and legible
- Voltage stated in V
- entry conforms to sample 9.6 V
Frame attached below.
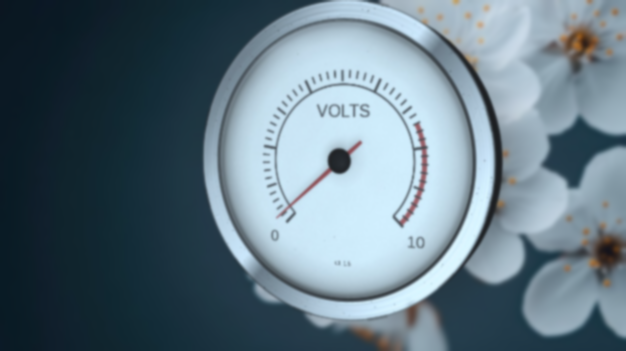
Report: 0.2 V
